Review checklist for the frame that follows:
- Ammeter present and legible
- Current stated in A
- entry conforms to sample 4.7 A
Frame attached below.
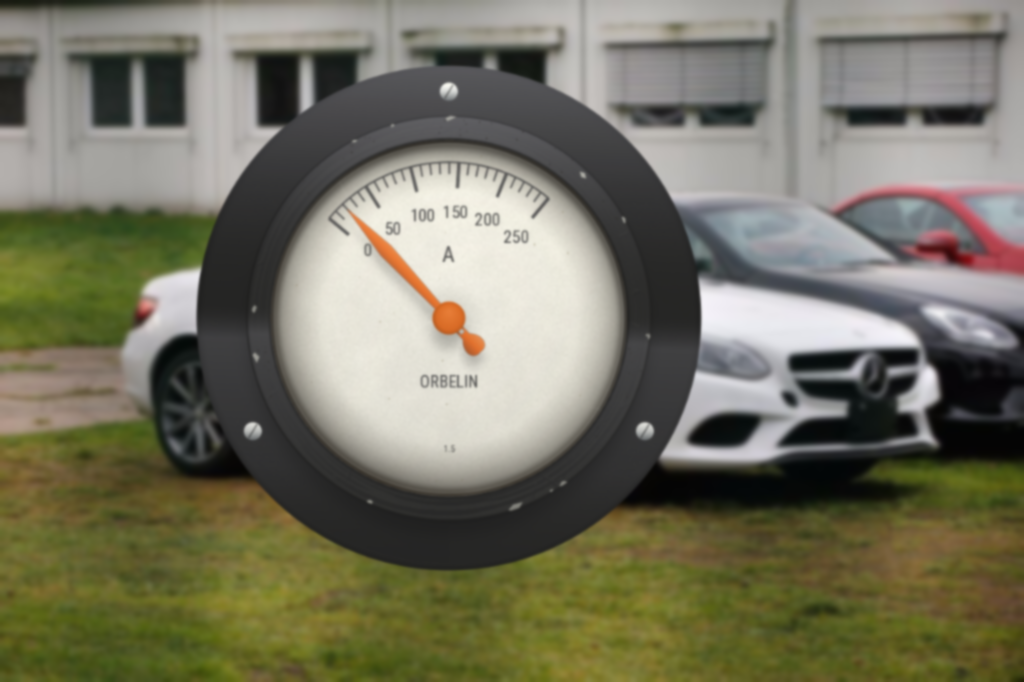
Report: 20 A
